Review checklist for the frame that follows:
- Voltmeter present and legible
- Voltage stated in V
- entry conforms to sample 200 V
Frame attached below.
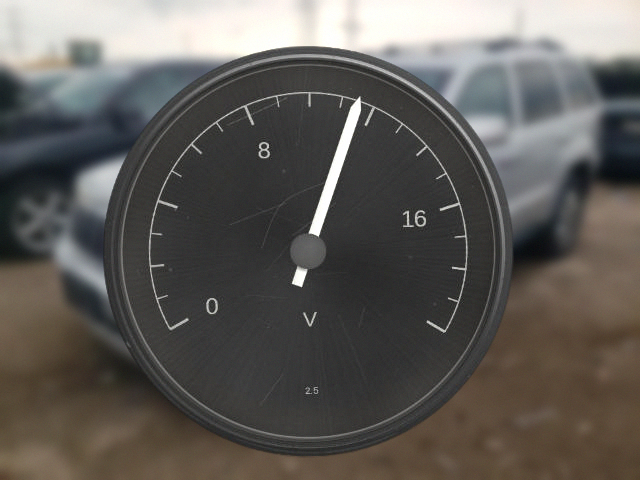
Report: 11.5 V
